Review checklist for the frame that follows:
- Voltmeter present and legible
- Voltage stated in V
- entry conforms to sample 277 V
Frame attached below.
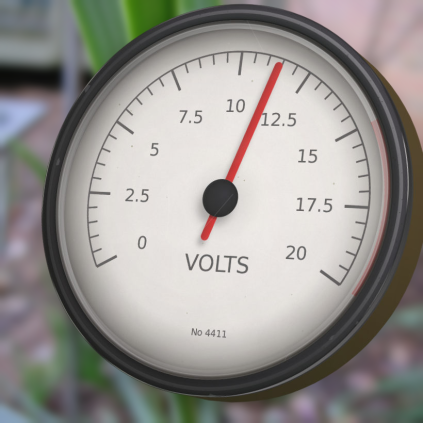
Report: 11.5 V
